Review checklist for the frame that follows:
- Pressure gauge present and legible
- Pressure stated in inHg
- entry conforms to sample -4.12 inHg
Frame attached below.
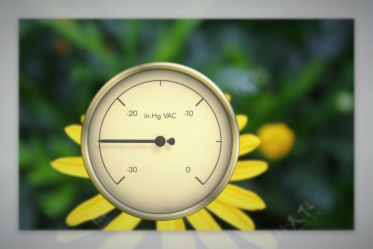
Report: -25 inHg
